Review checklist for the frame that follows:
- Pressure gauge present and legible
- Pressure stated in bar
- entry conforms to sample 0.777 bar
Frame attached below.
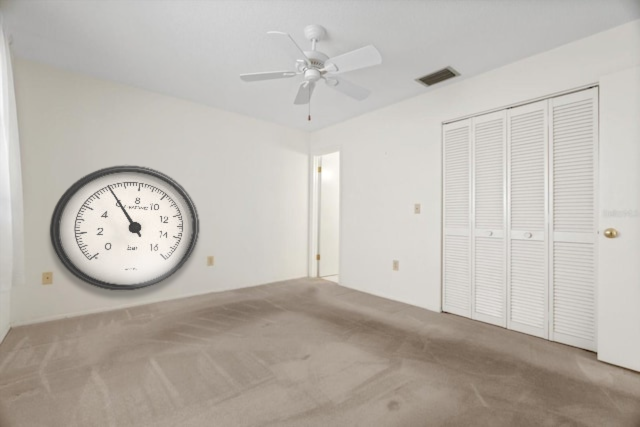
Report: 6 bar
